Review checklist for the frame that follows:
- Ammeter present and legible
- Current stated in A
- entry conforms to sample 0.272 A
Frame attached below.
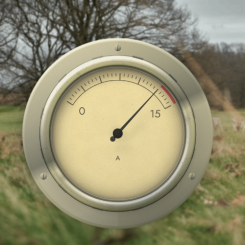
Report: 12.5 A
